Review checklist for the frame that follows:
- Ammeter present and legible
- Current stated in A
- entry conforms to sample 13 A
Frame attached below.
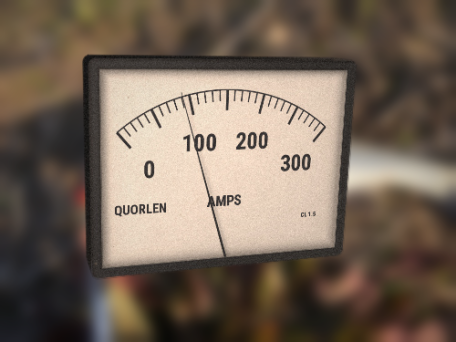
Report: 90 A
